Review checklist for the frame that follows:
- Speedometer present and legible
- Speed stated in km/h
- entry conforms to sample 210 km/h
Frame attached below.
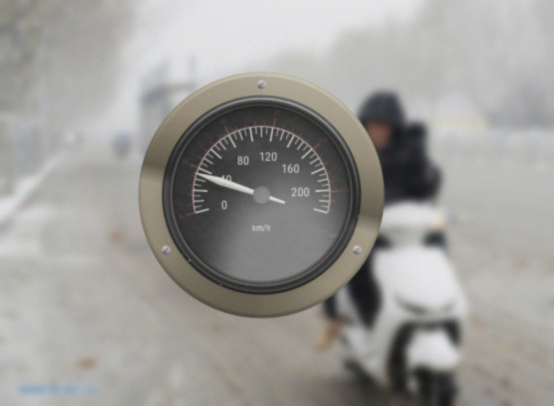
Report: 35 km/h
